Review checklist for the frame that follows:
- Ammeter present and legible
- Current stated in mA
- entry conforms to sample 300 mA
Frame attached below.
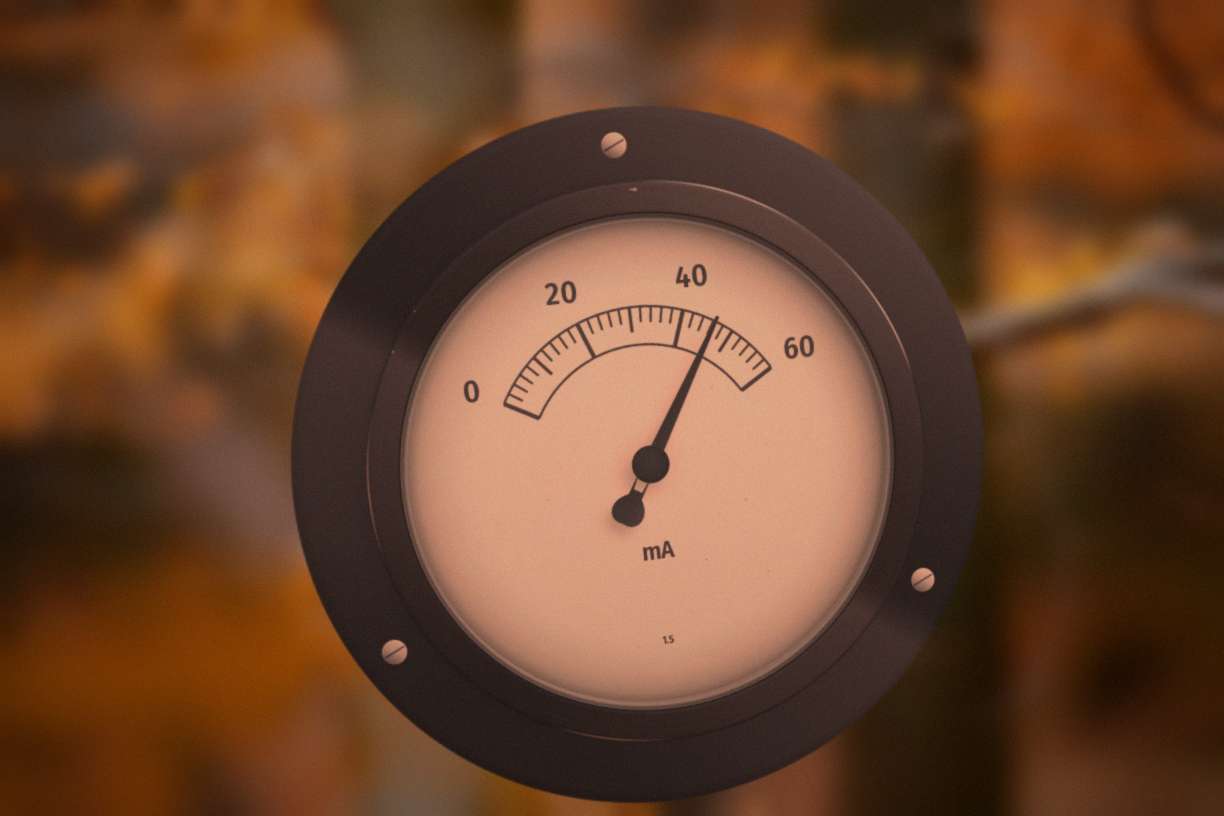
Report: 46 mA
